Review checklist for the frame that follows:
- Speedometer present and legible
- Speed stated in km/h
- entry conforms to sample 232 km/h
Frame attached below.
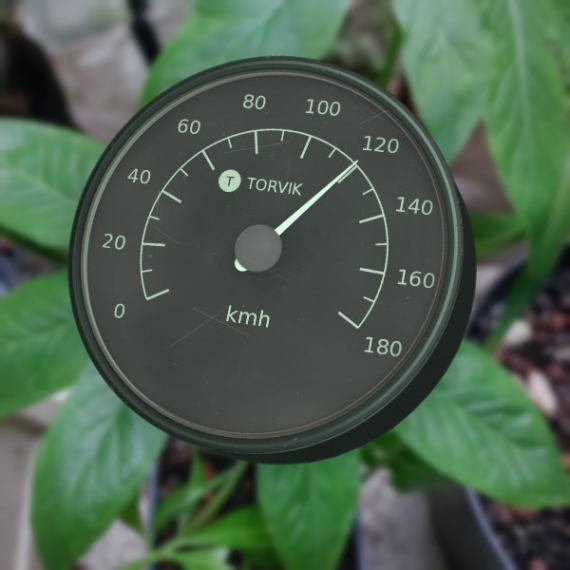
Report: 120 km/h
